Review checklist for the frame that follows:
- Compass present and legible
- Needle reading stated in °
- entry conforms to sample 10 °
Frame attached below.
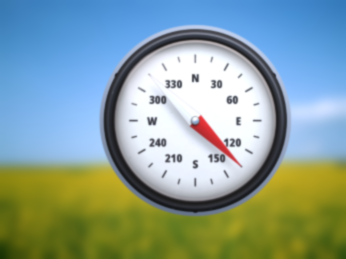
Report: 135 °
